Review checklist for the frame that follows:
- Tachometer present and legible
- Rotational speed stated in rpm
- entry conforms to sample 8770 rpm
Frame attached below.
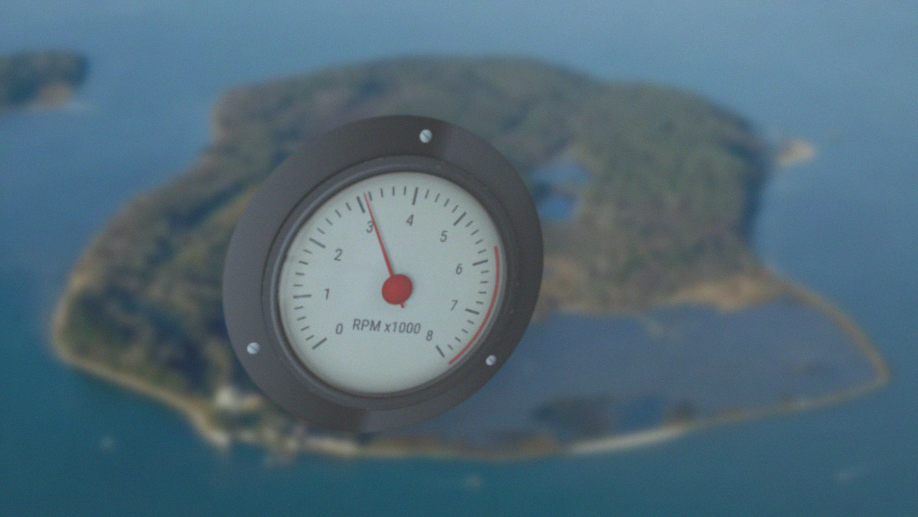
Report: 3100 rpm
